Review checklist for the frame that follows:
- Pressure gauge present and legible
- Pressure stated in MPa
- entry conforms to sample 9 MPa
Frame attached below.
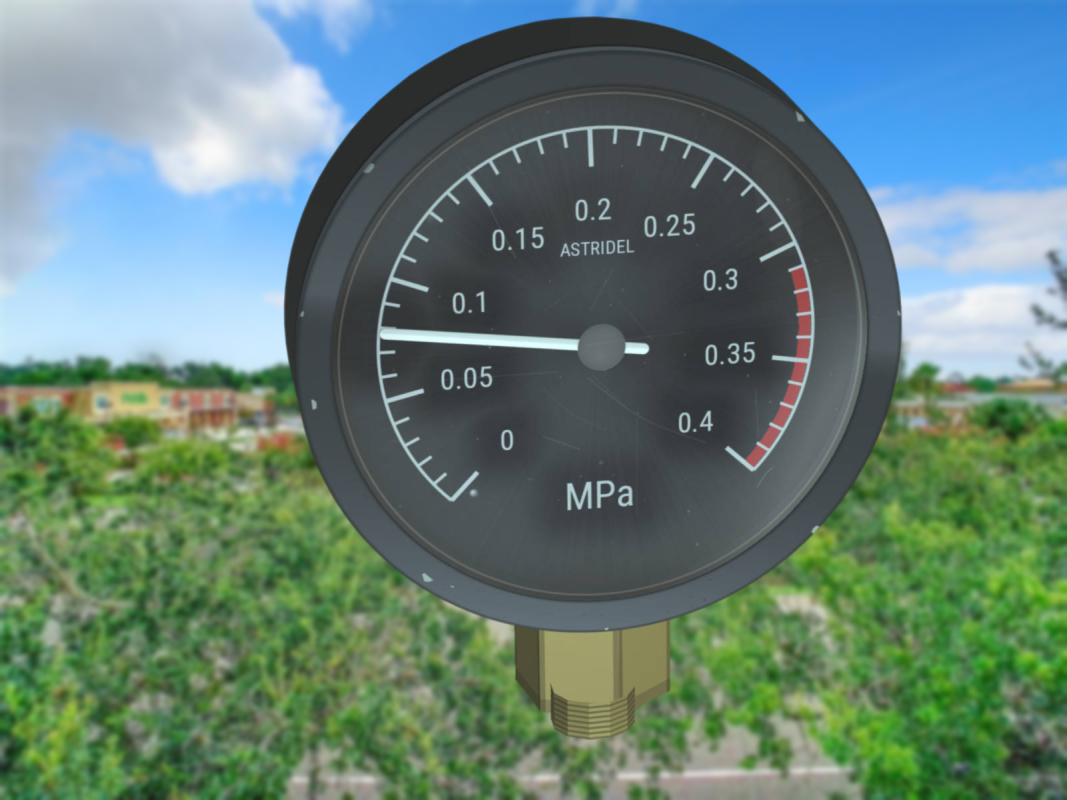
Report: 0.08 MPa
